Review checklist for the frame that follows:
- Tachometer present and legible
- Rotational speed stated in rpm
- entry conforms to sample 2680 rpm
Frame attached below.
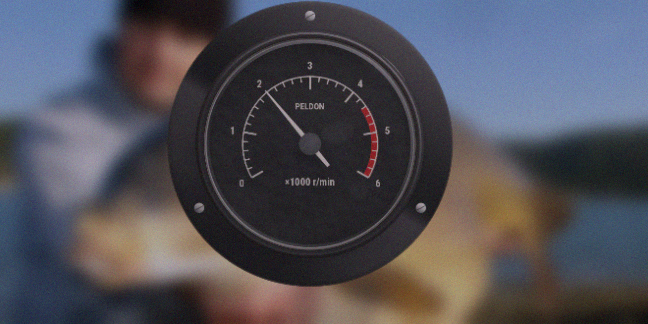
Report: 2000 rpm
